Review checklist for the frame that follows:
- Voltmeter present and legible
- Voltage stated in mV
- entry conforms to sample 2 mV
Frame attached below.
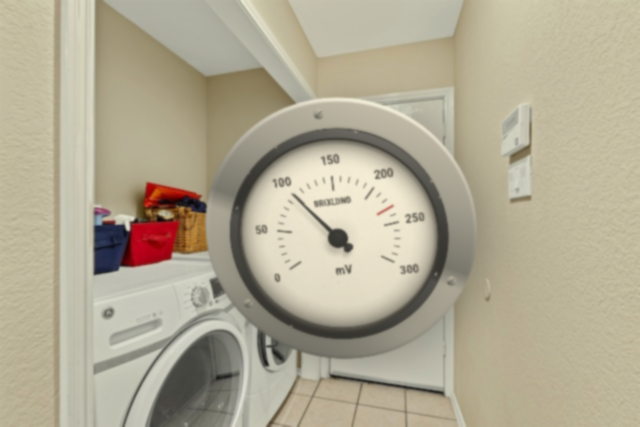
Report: 100 mV
